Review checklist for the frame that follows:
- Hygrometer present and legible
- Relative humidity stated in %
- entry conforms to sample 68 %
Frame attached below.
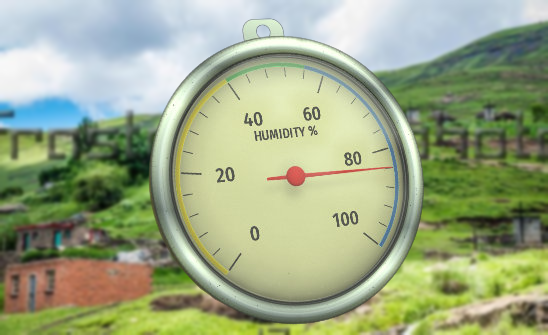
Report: 84 %
